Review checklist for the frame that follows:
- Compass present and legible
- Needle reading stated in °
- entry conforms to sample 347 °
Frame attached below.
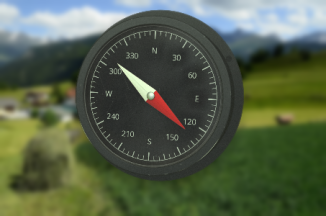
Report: 130 °
